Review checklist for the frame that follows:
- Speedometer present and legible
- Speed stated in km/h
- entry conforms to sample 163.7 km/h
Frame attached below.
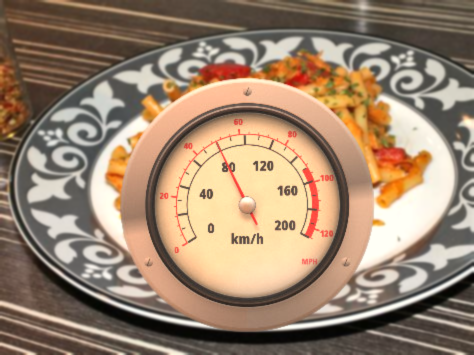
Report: 80 km/h
